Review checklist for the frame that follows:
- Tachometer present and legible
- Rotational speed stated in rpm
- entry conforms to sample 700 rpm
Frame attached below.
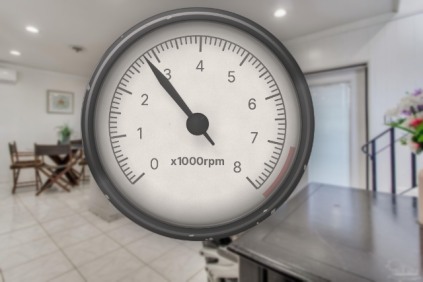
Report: 2800 rpm
